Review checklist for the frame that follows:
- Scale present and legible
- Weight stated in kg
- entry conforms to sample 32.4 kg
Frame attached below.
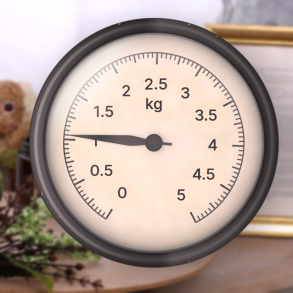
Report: 1.05 kg
